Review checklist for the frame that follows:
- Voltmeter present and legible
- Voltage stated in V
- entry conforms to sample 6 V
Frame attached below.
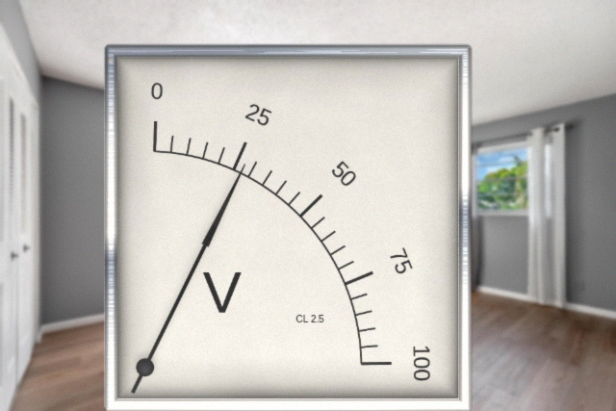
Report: 27.5 V
